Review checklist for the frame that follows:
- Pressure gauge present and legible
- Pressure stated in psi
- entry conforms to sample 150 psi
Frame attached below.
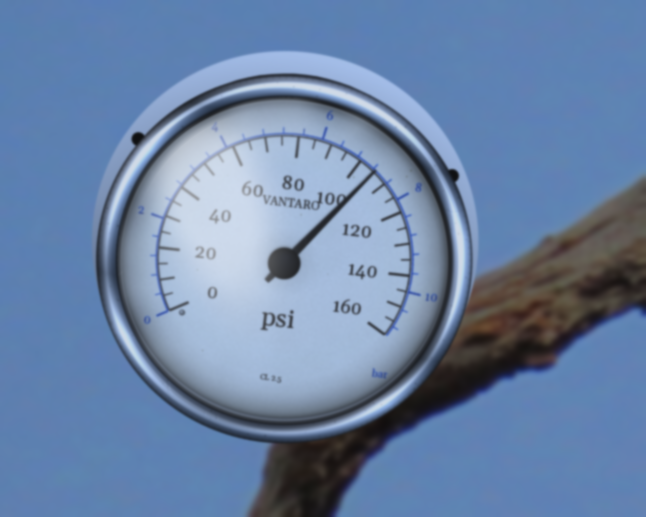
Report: 105 psi
